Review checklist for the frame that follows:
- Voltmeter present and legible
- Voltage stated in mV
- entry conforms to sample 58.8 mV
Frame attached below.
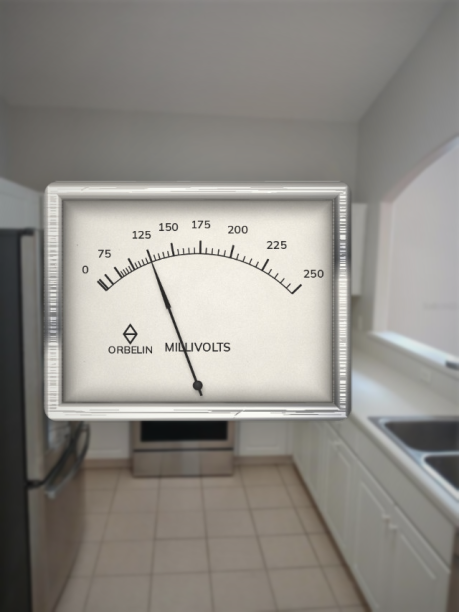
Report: 125 mV
